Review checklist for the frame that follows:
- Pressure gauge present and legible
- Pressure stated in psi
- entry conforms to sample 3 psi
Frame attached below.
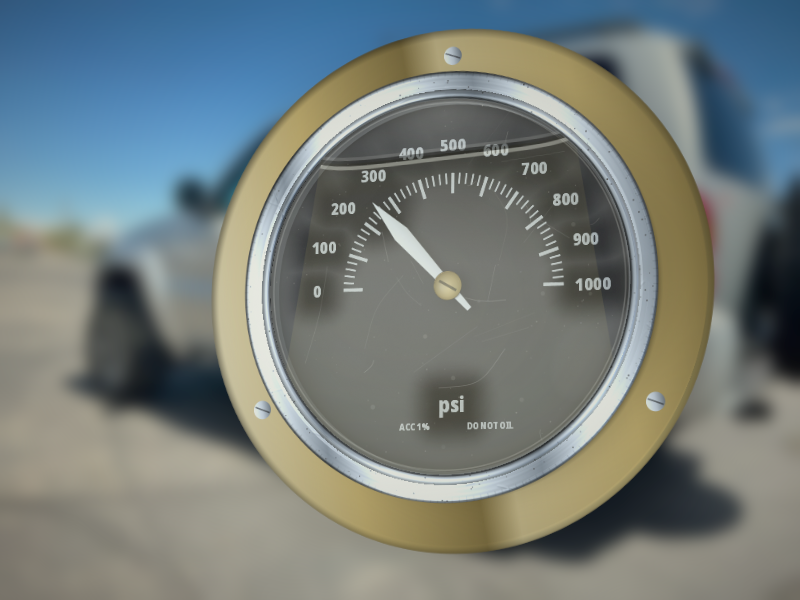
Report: 260 psi
